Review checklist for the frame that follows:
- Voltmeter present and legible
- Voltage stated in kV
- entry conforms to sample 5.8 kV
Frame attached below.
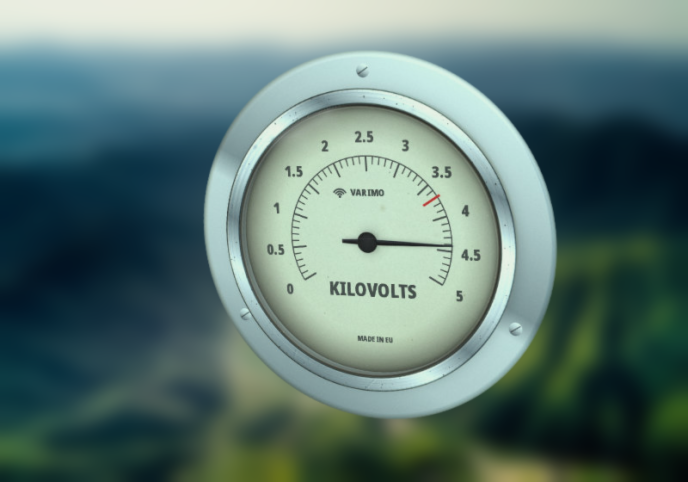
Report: 4.4 kV
